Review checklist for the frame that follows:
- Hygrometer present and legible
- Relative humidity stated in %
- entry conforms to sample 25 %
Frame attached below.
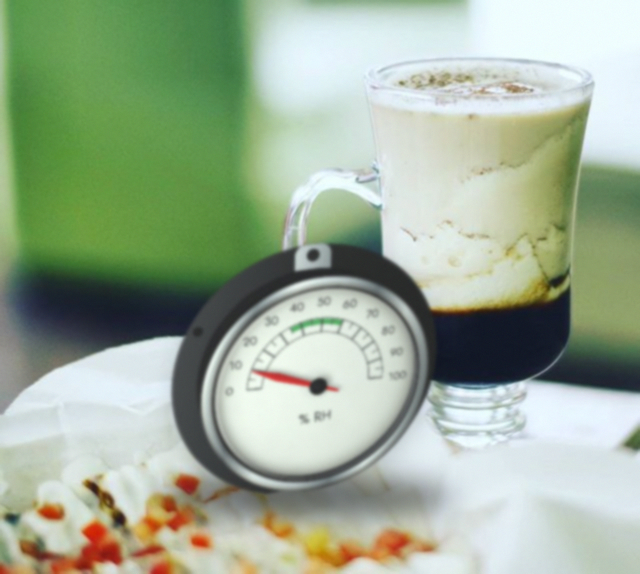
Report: 10 %
